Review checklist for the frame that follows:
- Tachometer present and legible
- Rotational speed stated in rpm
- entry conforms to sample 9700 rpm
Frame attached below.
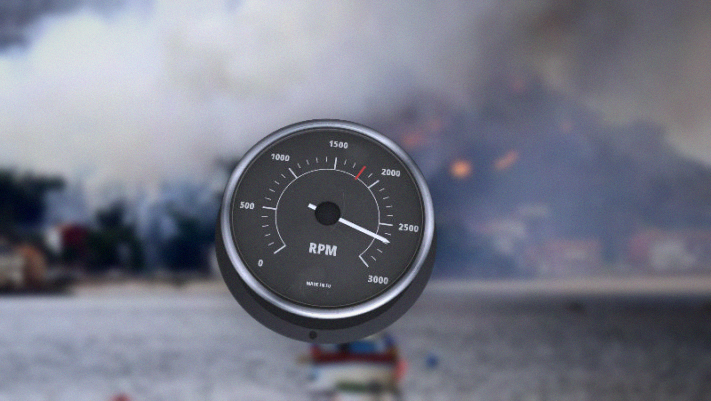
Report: 2700 rpm
